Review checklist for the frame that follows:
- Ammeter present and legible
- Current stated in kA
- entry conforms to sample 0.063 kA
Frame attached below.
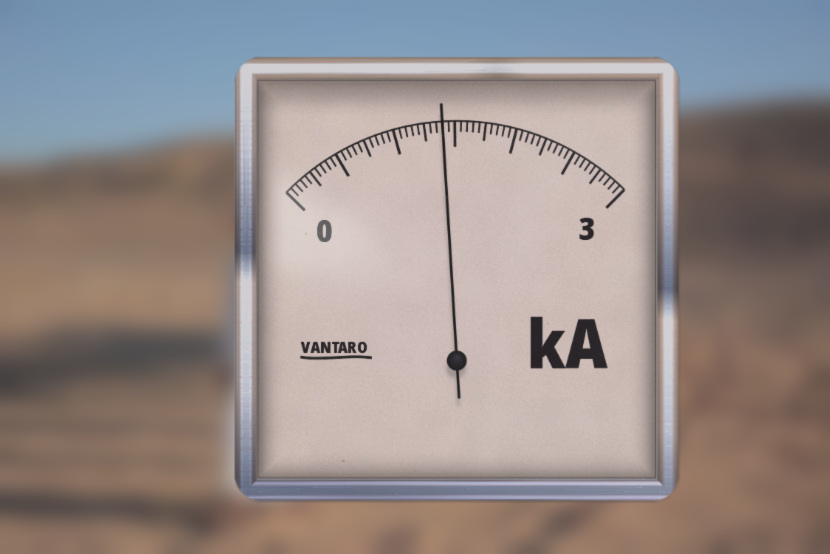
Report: 1.4 kA
